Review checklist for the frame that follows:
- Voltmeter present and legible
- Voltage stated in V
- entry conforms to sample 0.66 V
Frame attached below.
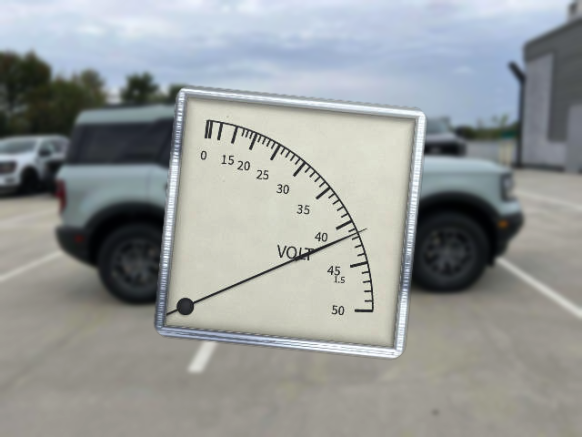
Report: 41.5 V
